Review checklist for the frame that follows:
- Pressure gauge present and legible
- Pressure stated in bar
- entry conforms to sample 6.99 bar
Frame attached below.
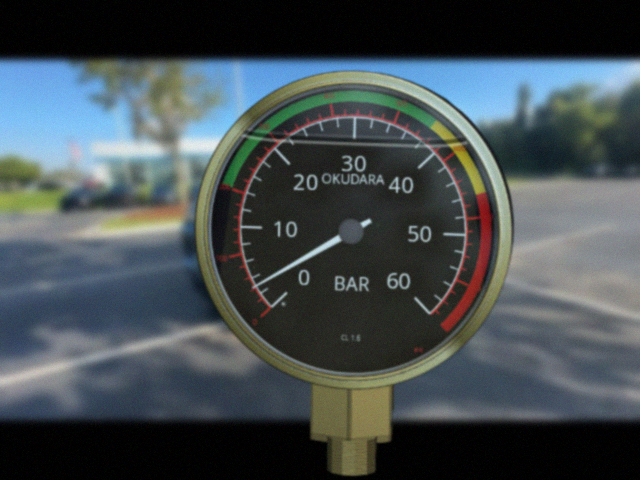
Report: 3 bar
